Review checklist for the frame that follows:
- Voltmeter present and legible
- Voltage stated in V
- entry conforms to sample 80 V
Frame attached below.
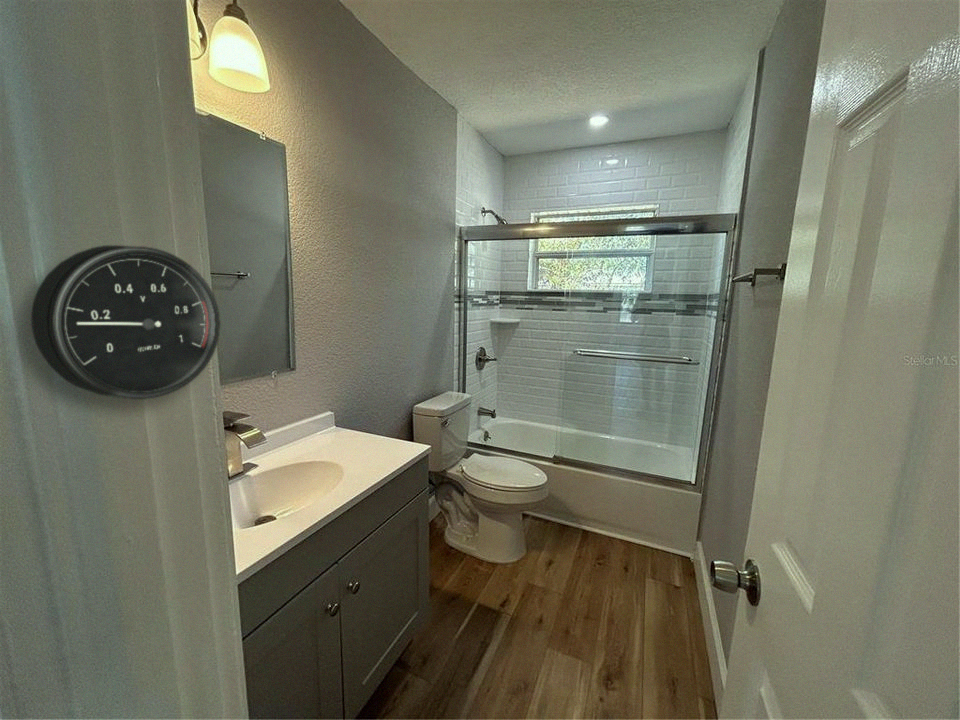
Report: 0.15 V
